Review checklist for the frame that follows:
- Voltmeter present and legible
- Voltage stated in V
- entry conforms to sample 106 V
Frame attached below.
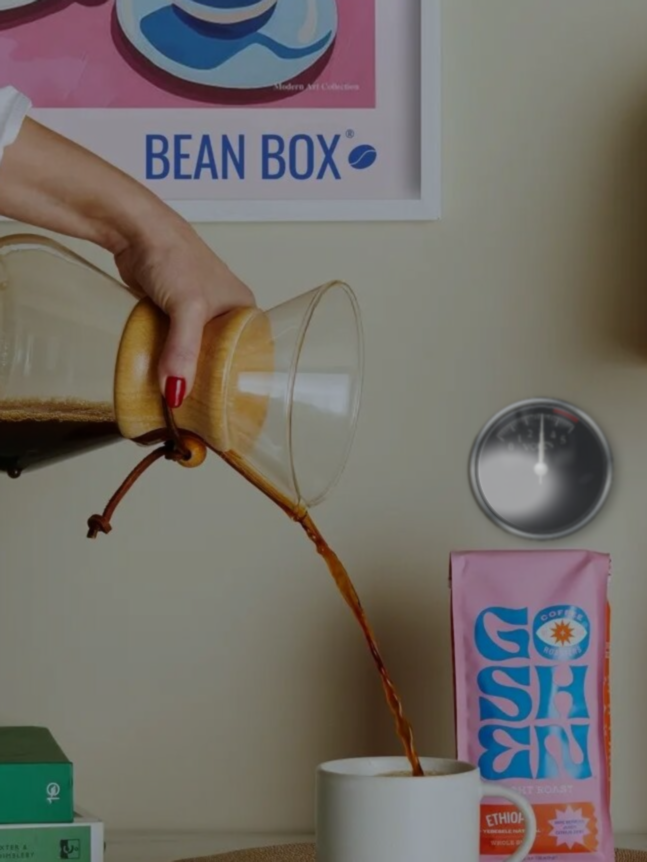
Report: 3 V
